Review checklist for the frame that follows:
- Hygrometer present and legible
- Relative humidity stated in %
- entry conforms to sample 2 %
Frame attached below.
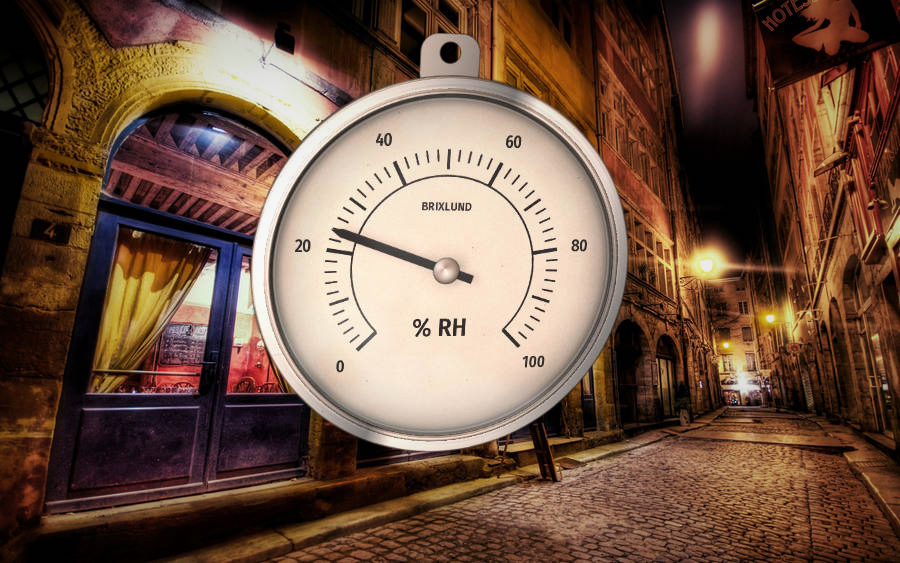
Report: 24 %
